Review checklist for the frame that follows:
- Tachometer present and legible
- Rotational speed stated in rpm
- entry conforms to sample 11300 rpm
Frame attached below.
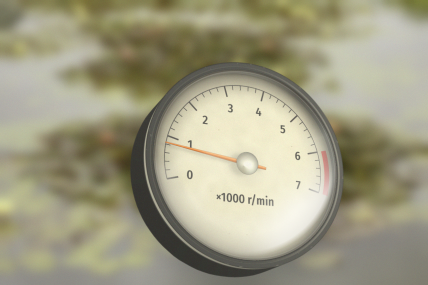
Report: 800 rpm
